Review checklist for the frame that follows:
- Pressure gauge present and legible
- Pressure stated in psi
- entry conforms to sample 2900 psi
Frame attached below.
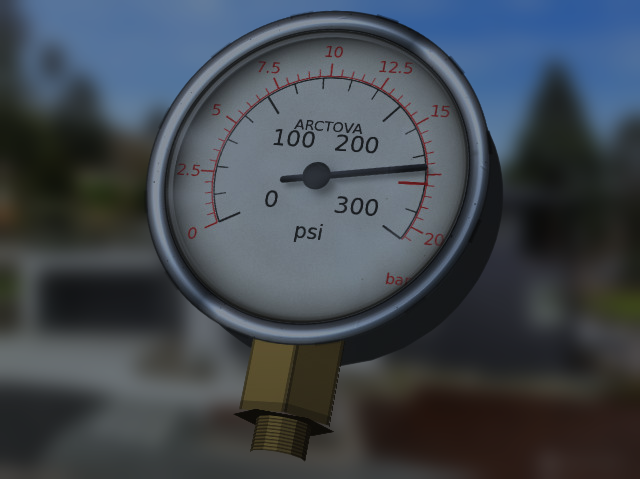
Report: 250 psi
